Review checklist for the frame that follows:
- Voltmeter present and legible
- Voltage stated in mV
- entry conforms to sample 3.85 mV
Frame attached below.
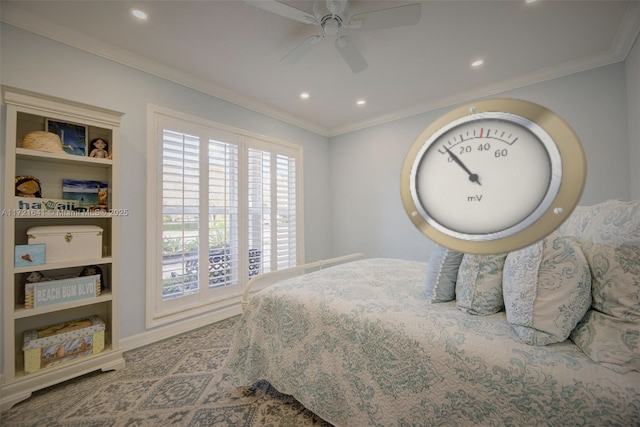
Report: 5 mV
